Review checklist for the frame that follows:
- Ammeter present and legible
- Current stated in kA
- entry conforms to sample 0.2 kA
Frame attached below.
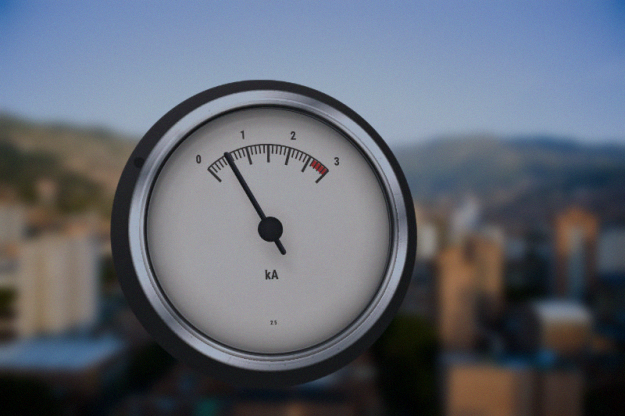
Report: 0.5 kA
